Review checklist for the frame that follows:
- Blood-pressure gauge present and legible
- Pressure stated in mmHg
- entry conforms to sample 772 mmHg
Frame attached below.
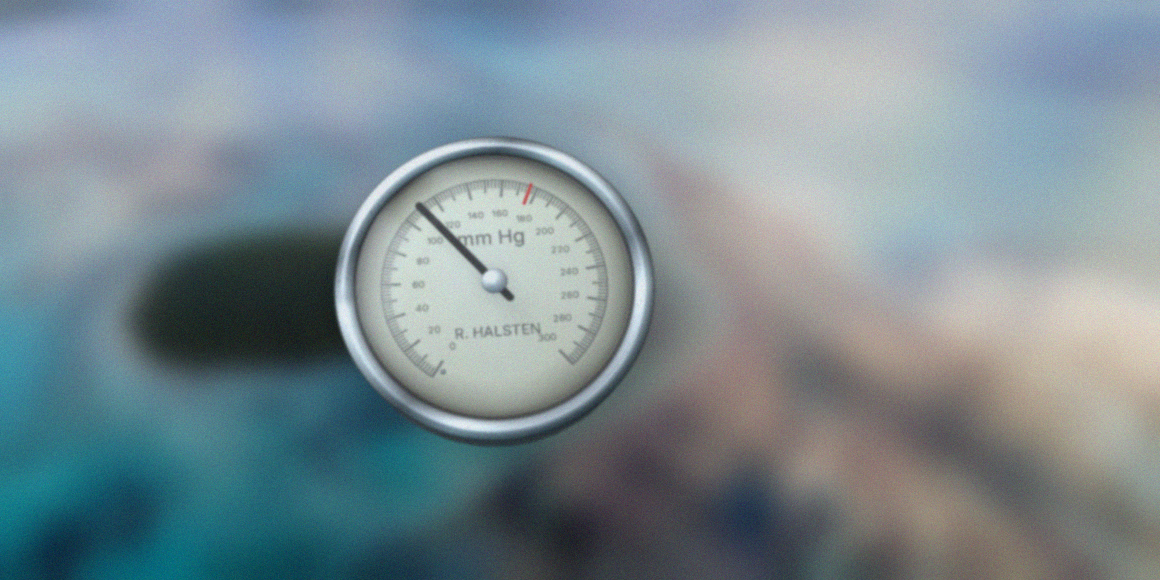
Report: 110 mmHg
